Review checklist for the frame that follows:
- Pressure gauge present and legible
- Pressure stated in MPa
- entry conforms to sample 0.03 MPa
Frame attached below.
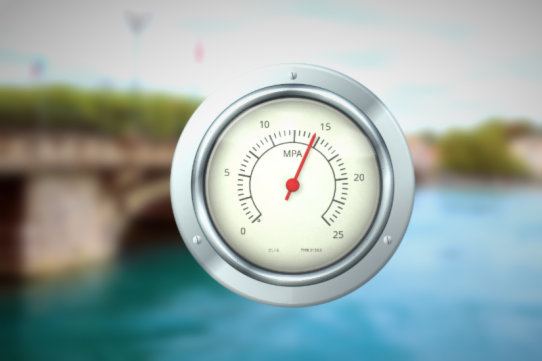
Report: 14.5 MPa
